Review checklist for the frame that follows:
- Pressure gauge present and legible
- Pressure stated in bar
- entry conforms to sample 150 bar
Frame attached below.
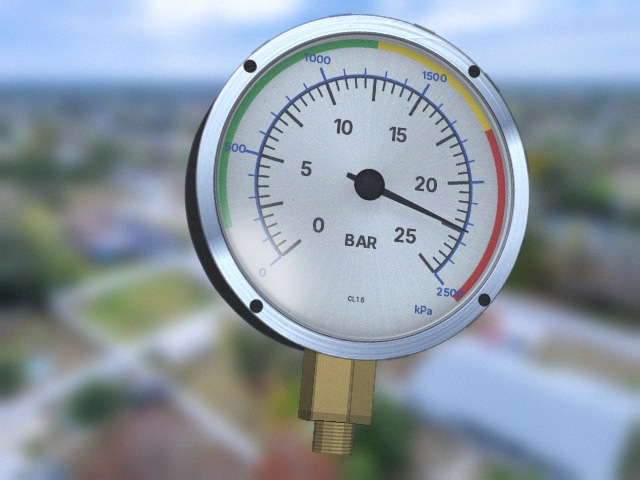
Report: 22.5 bar
